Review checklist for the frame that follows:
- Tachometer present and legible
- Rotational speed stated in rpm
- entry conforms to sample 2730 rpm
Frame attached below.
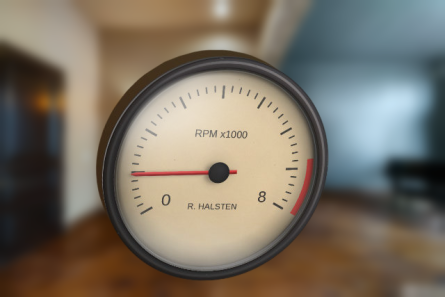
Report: 1000 rpm
